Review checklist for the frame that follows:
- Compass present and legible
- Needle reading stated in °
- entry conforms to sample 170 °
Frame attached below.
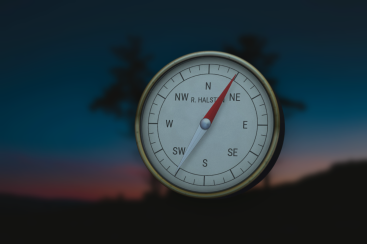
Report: 30 °
